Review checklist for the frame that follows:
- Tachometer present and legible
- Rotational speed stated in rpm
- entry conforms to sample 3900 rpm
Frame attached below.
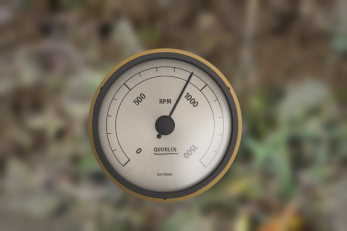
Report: 900 rpm
